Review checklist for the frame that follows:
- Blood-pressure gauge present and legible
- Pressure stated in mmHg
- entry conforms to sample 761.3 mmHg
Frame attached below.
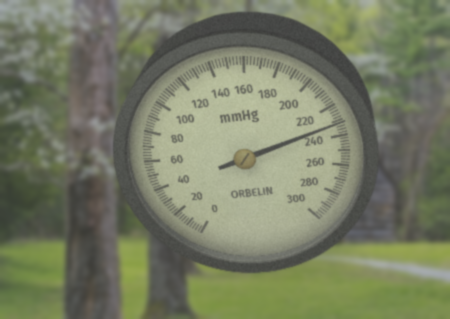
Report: 230 mmHg
